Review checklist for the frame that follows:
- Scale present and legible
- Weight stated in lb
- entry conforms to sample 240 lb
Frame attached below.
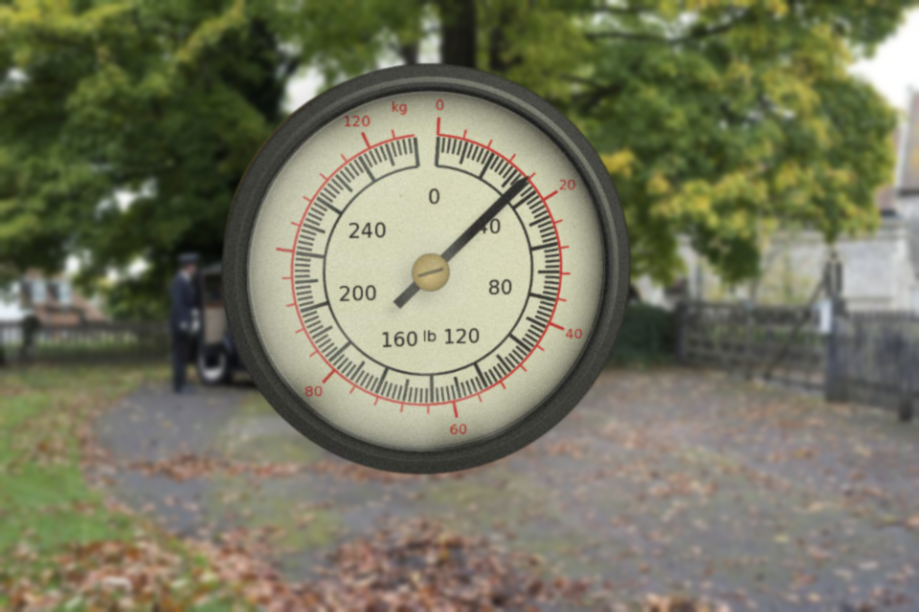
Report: 34 lb
